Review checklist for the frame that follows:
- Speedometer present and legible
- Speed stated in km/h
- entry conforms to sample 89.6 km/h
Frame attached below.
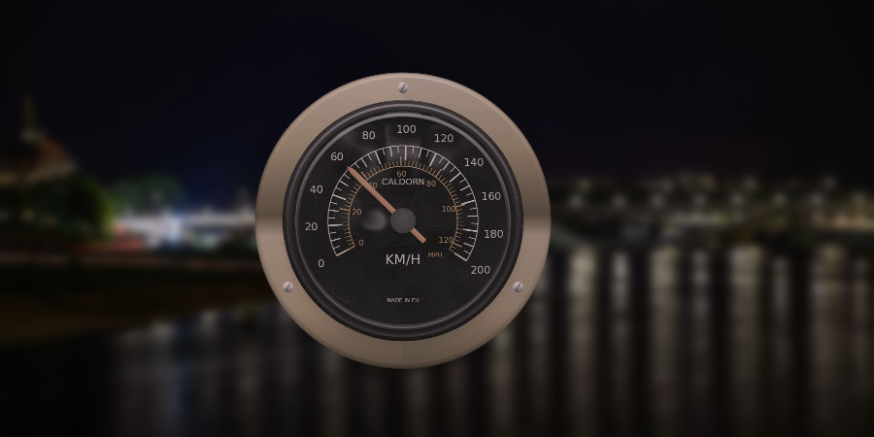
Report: 60 km/h
